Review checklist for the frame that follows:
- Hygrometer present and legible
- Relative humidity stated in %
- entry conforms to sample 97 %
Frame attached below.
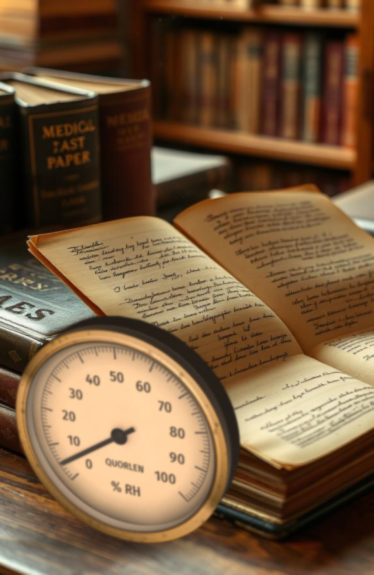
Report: 5 %
